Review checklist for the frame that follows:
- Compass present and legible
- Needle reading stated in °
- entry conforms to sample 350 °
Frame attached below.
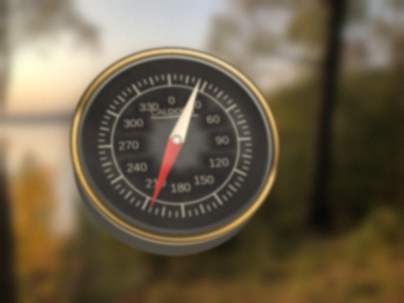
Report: 205 °
